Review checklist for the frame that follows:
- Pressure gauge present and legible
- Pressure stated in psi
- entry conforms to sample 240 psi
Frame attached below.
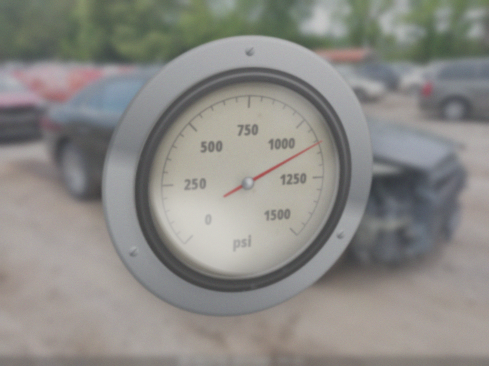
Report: 1100 psi
